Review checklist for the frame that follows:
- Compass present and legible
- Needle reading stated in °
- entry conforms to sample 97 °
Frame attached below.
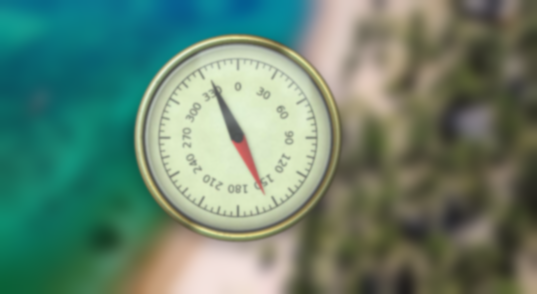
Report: 155 °
